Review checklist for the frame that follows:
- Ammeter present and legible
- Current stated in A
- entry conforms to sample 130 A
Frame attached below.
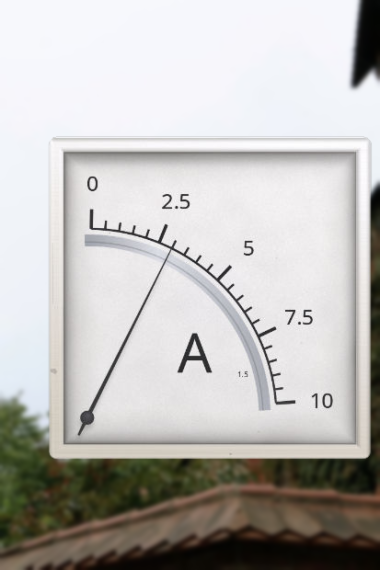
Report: 3 A
